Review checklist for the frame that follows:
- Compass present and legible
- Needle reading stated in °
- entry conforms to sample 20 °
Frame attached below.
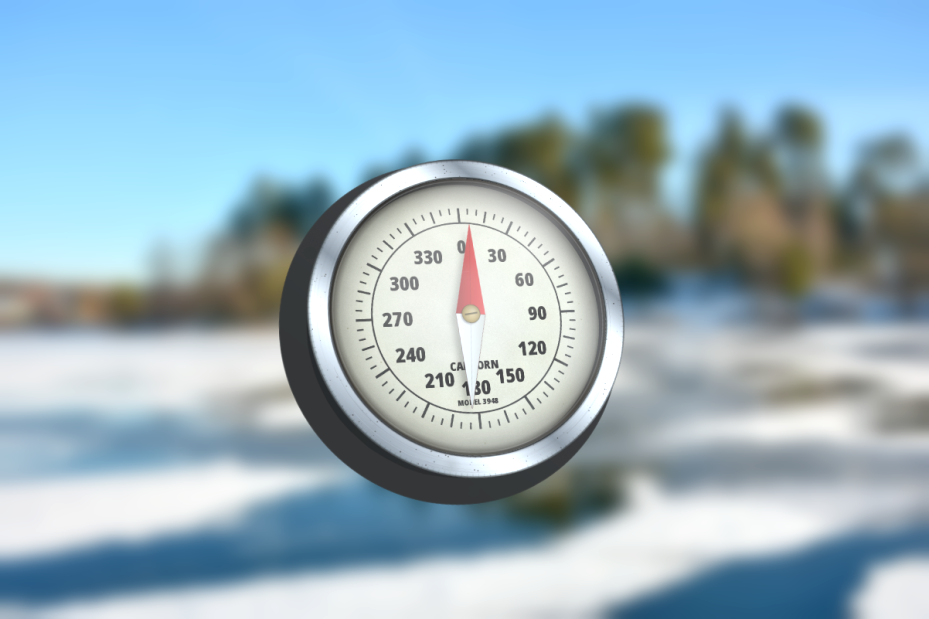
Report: 5 °
